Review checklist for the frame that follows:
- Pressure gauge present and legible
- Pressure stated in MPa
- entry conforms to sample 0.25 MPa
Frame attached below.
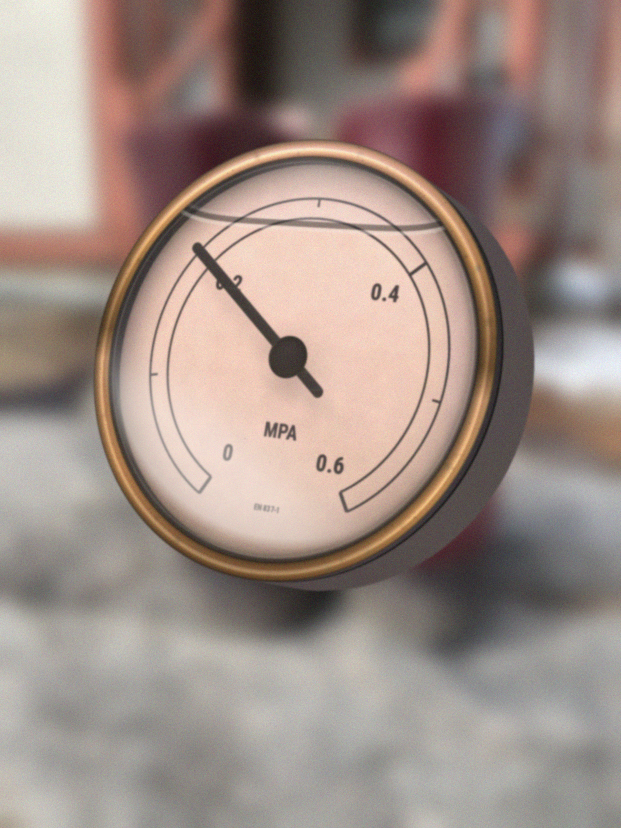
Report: 0.2 MPa
